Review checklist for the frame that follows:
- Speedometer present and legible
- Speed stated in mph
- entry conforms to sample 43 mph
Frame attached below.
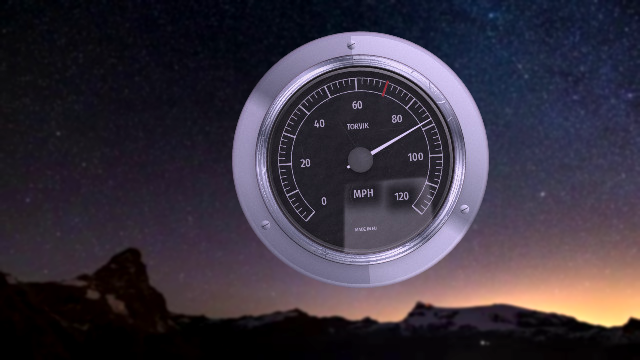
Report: 88 mph
